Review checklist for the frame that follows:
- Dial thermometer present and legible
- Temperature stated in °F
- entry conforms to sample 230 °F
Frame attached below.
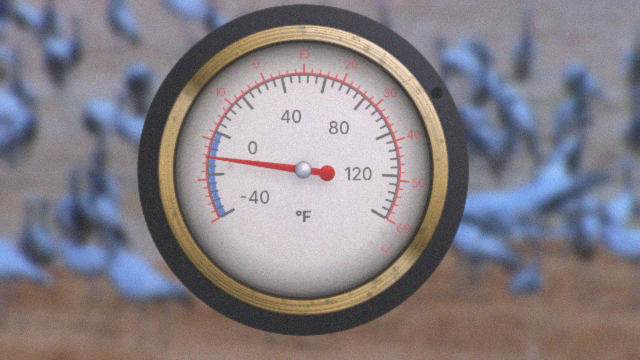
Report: -12 °F
